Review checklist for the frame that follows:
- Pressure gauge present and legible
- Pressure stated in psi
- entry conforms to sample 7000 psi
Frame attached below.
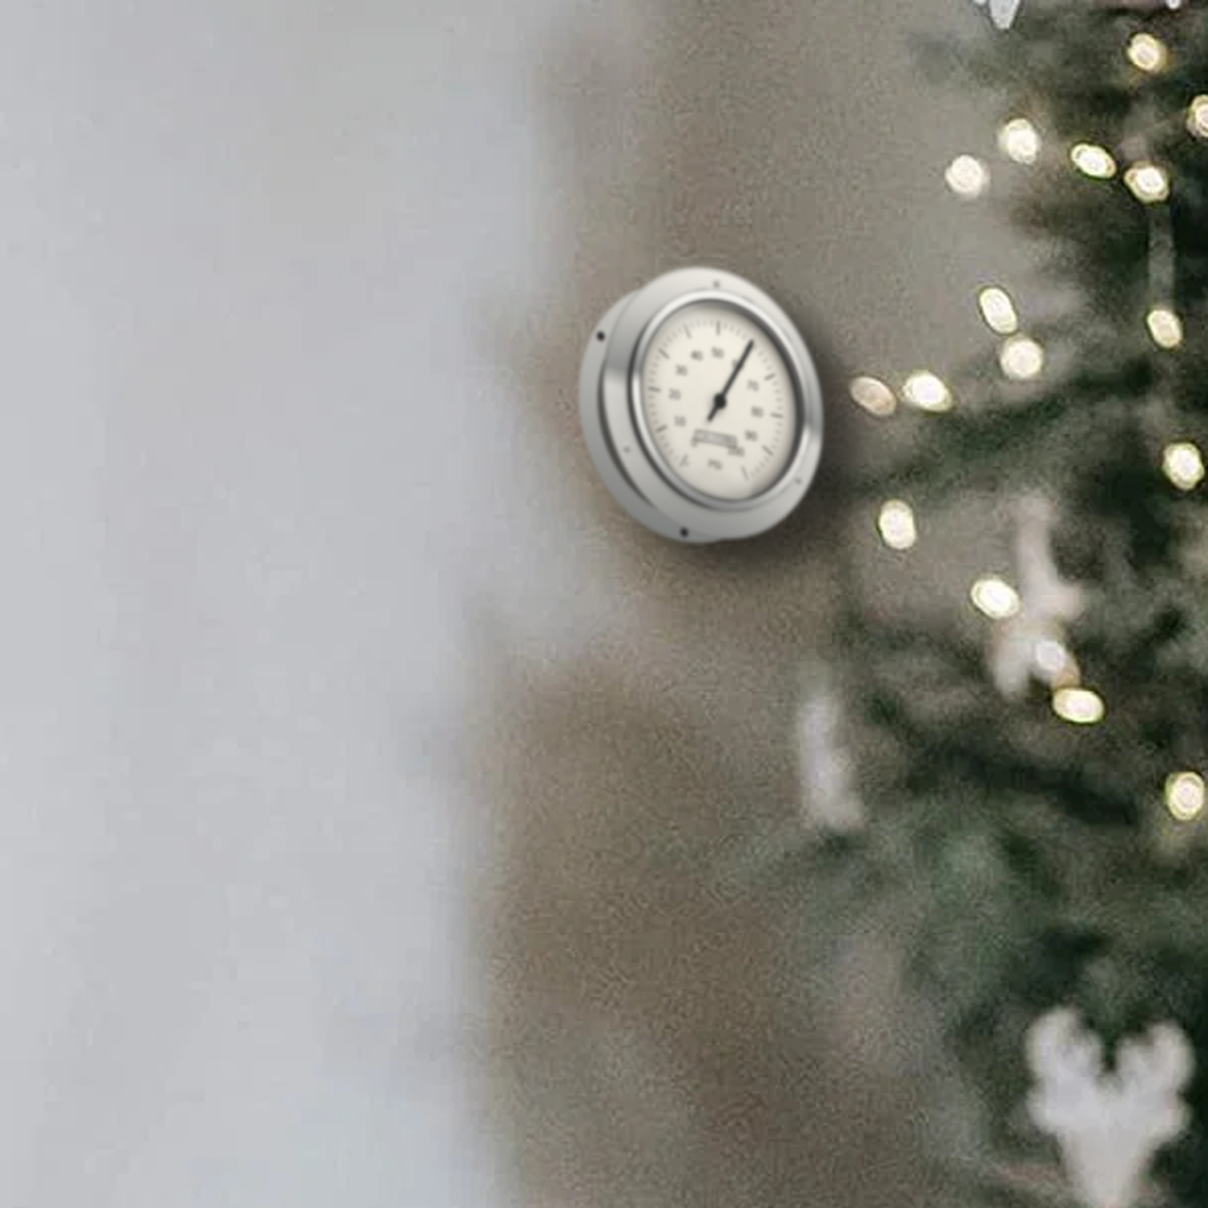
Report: 60 psi
